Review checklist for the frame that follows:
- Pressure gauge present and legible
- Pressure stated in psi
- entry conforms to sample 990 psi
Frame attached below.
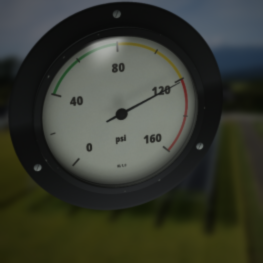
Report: 120 psi
